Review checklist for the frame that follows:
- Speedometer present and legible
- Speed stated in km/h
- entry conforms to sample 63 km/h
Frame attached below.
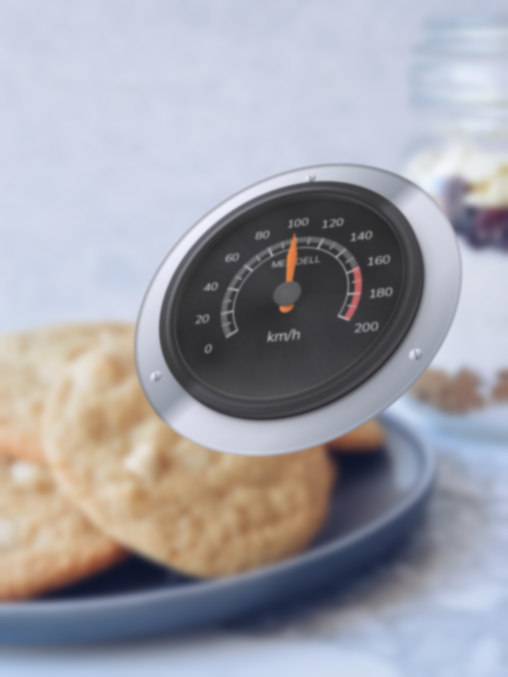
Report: 100 km/h
